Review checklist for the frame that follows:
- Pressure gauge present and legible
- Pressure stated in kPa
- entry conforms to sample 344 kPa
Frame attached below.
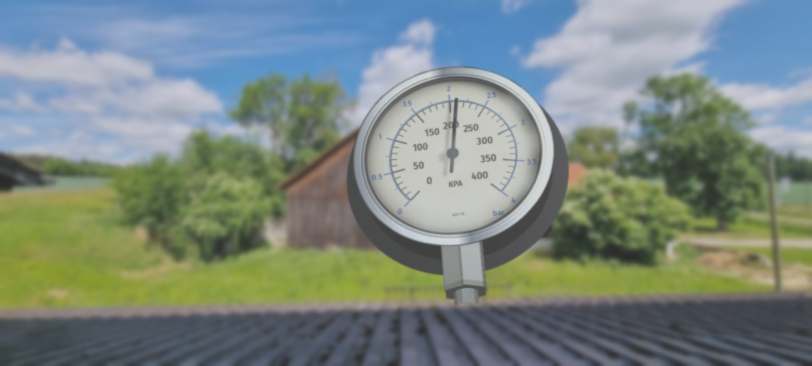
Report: 210 kPa
